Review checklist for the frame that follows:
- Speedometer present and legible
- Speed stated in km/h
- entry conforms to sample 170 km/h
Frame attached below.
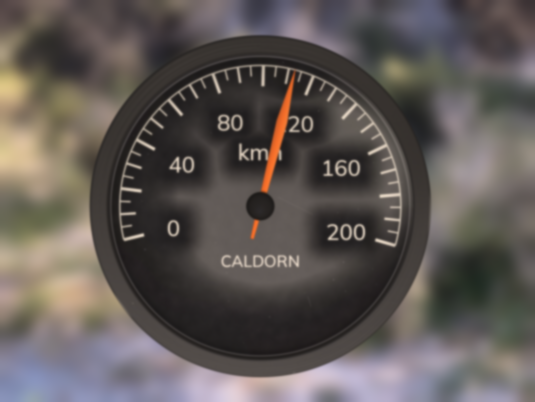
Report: 112.5 km/h
